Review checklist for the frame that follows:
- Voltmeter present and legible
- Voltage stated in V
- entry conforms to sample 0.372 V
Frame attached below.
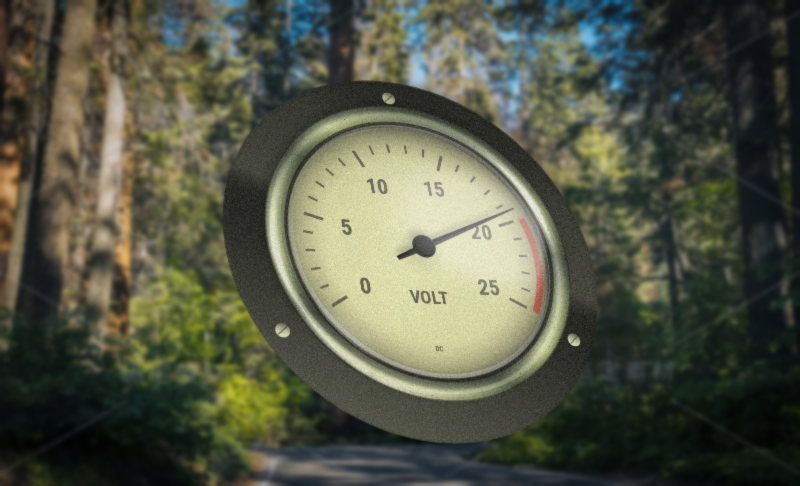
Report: 19.5 V
